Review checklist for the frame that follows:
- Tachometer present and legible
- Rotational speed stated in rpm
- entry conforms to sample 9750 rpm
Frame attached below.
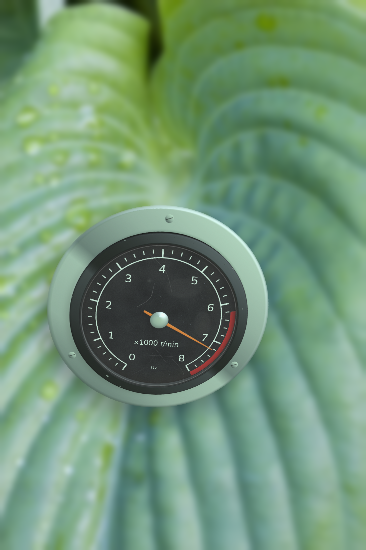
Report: 7200 rpm
